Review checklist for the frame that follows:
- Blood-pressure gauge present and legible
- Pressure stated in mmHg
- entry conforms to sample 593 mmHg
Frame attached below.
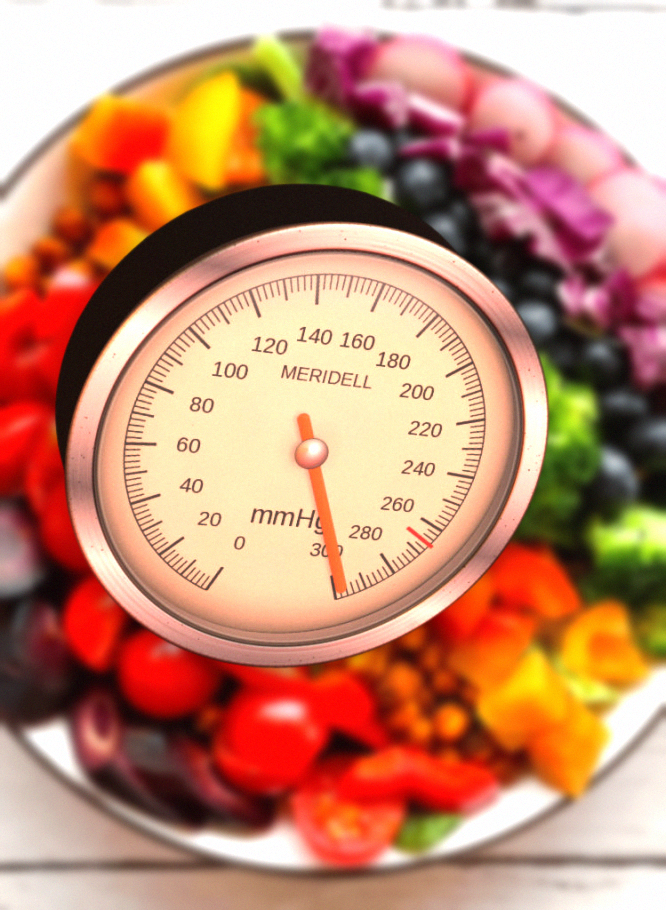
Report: 298 mmHg
